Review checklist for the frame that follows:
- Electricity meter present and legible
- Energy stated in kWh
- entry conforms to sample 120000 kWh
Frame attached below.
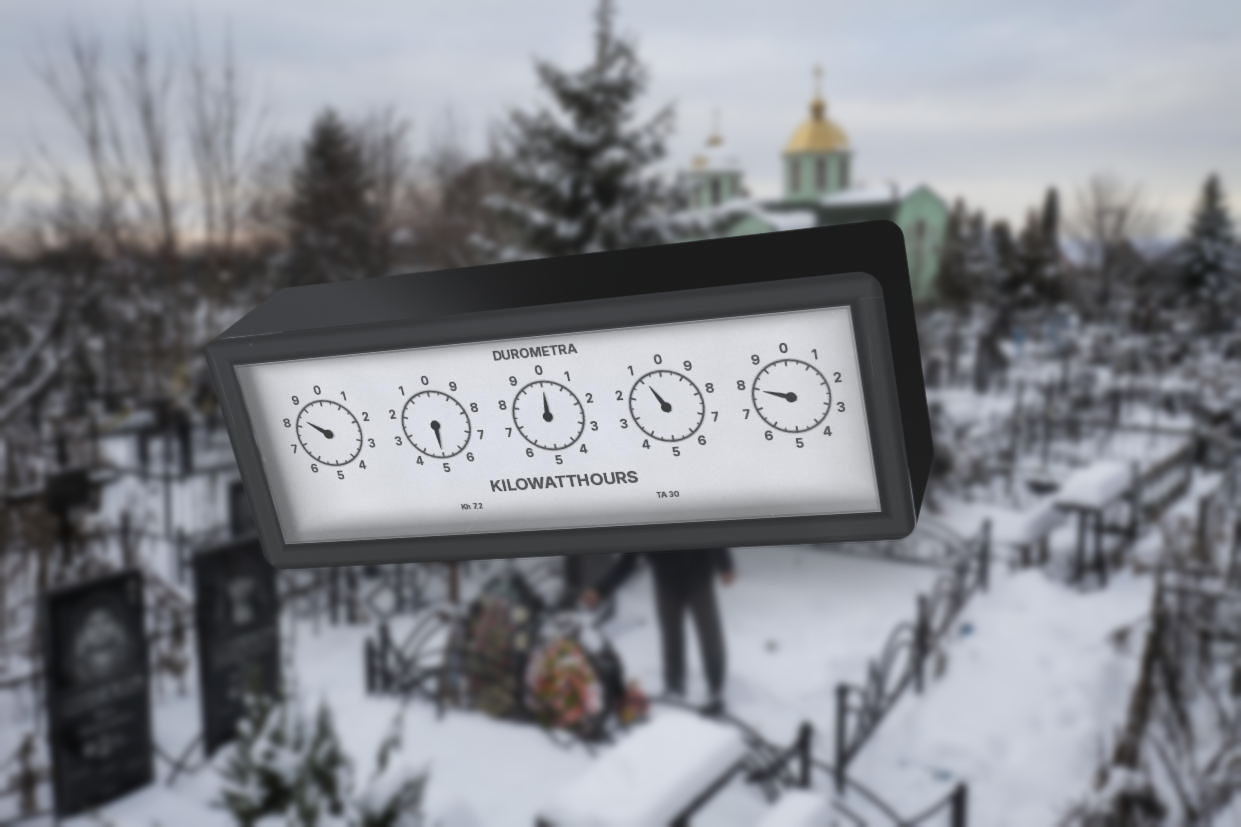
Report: 85008 kWh
